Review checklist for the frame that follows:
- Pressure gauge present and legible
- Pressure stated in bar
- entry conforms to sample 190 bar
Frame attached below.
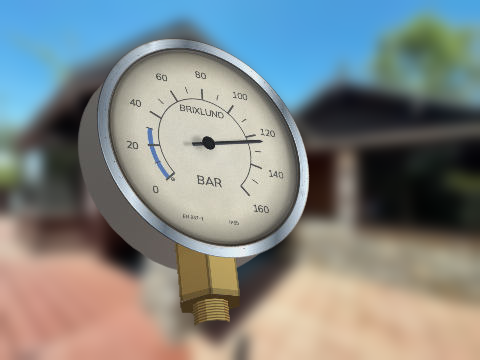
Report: 125 bar
